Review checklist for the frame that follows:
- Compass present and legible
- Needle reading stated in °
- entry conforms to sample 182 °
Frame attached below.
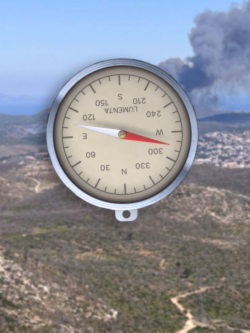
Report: 285 °
